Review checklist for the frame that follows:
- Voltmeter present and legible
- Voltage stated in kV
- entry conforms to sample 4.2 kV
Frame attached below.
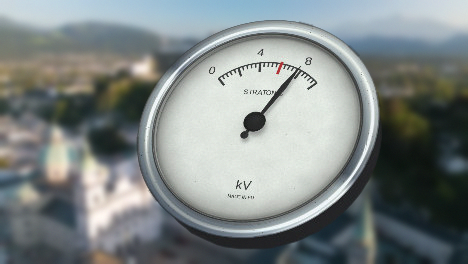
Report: 8 kV
